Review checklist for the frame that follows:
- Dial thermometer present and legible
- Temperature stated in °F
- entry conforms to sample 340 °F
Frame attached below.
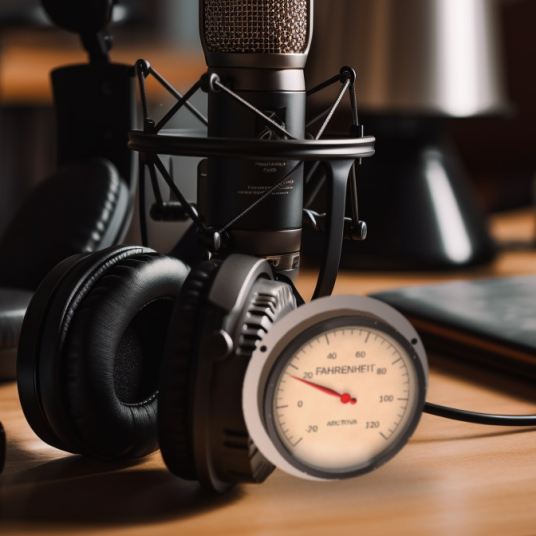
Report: 16 °F
